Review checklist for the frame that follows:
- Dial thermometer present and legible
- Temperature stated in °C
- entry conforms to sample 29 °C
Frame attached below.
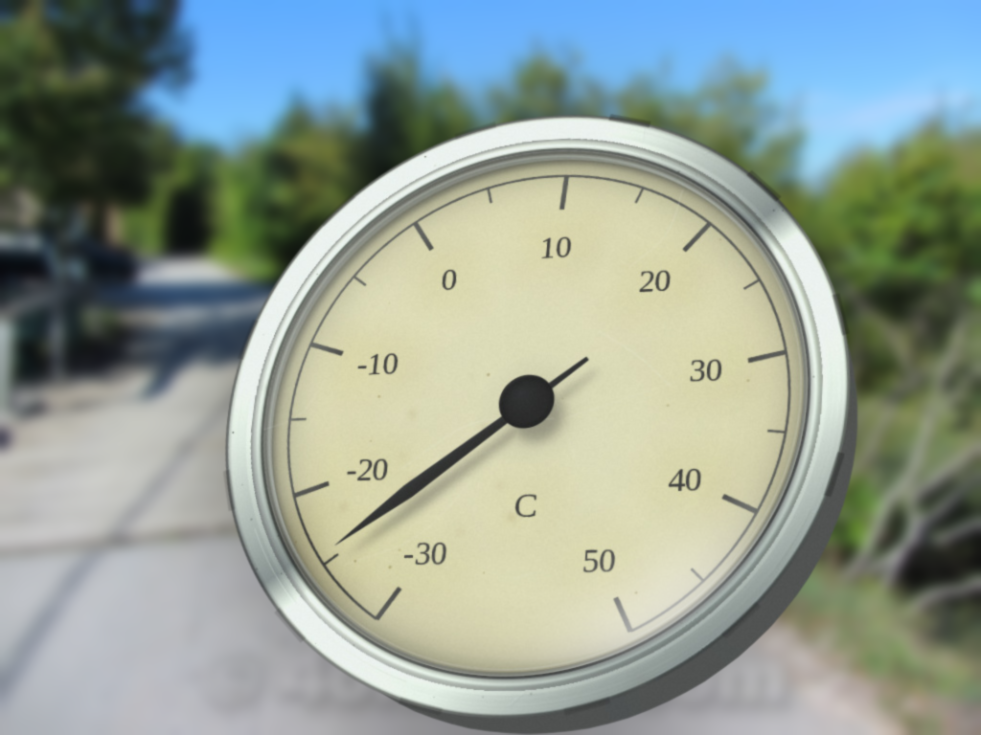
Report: -25 °C
